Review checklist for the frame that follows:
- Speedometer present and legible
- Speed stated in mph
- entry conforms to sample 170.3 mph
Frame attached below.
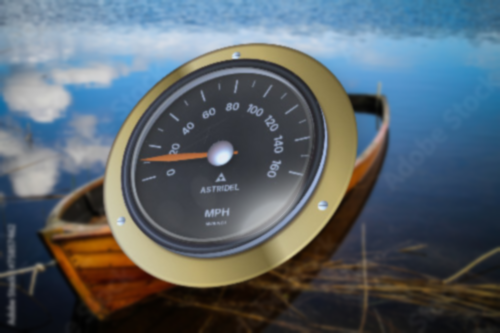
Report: 10 mph
